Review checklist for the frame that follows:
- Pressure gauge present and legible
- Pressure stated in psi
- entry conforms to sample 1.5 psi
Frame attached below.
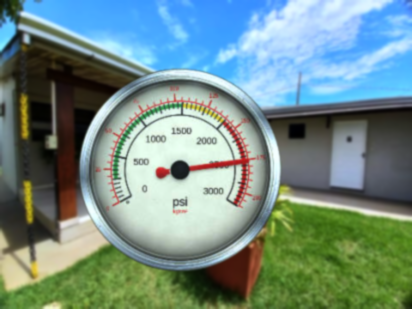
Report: 2500 psi
